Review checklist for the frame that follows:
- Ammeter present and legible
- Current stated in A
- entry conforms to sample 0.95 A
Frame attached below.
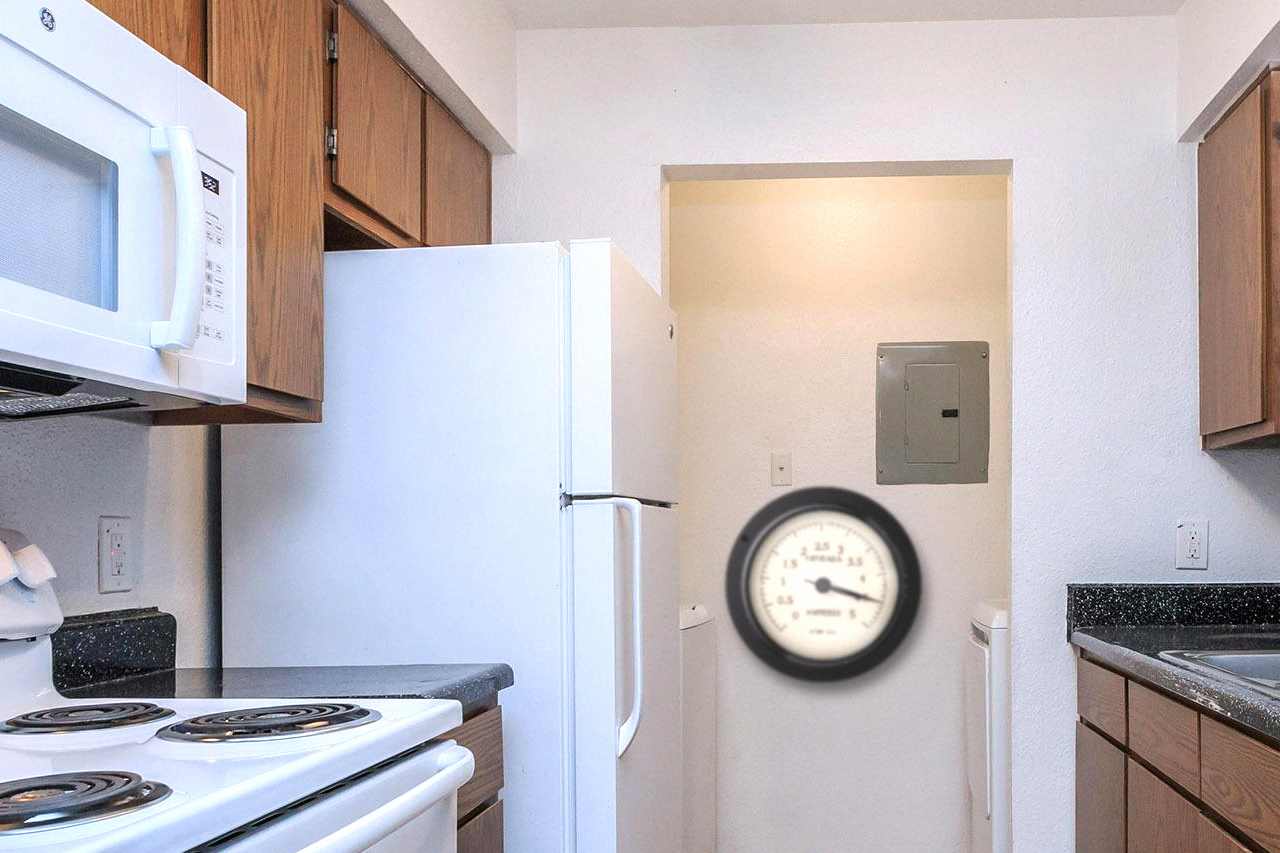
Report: 4.5 A
